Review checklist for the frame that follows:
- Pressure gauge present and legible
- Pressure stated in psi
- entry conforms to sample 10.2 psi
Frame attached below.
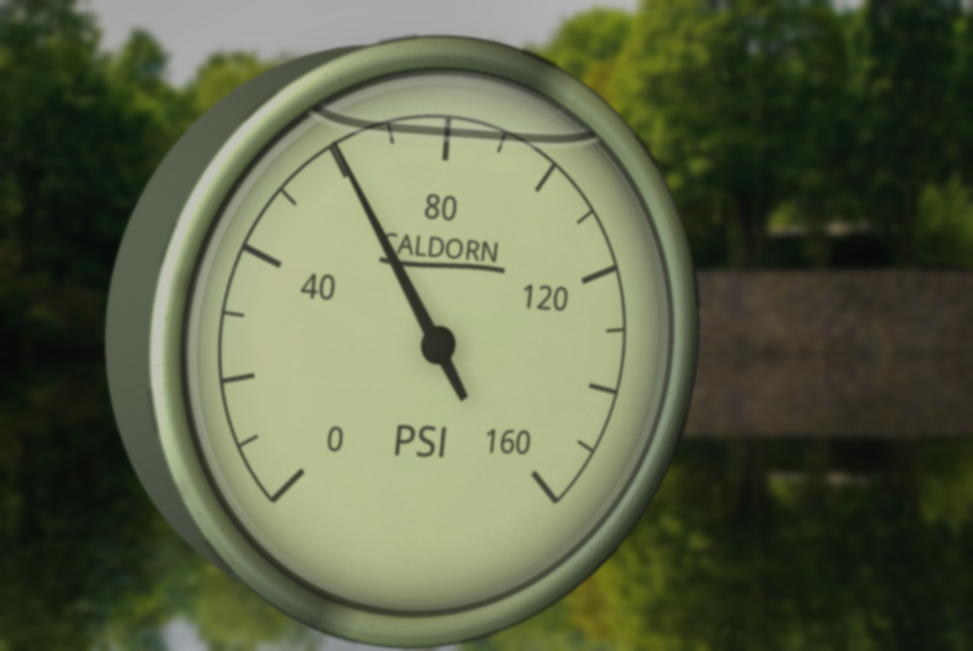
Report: 60 psi
